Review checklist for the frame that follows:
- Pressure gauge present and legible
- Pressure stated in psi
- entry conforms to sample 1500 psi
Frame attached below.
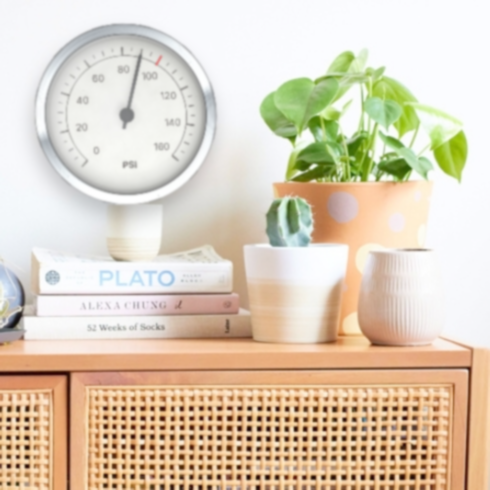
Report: 90 psi
